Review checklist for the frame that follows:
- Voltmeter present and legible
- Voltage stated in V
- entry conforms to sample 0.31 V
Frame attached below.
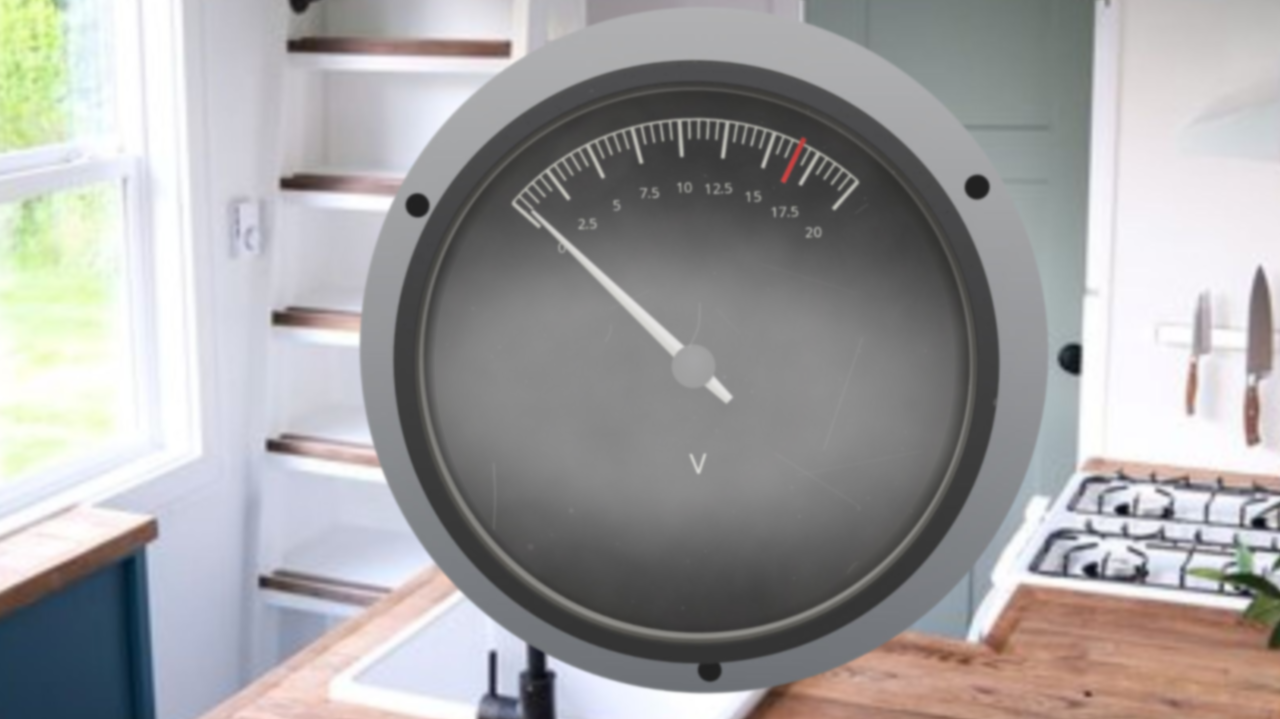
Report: 0.5 V
